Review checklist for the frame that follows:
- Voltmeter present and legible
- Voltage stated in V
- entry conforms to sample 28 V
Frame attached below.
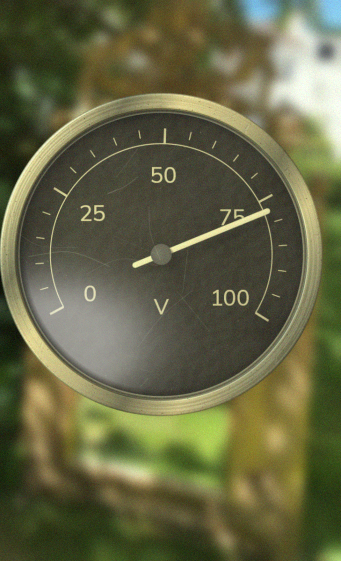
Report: 77.5 V
